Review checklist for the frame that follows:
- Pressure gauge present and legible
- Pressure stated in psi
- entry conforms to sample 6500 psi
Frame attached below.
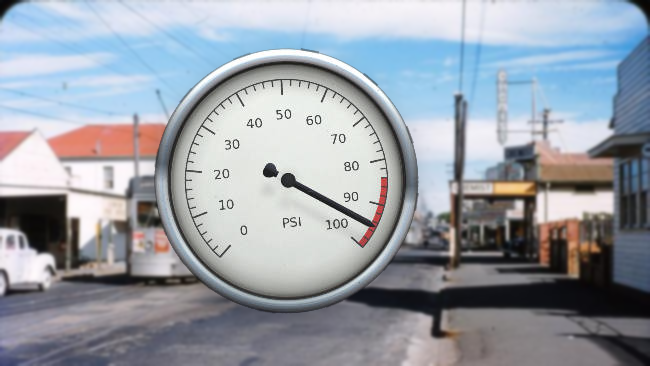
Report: 95 psi
